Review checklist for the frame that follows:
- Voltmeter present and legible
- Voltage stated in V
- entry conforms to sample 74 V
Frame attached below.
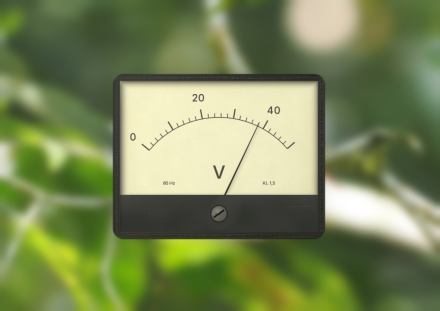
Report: 38 V
